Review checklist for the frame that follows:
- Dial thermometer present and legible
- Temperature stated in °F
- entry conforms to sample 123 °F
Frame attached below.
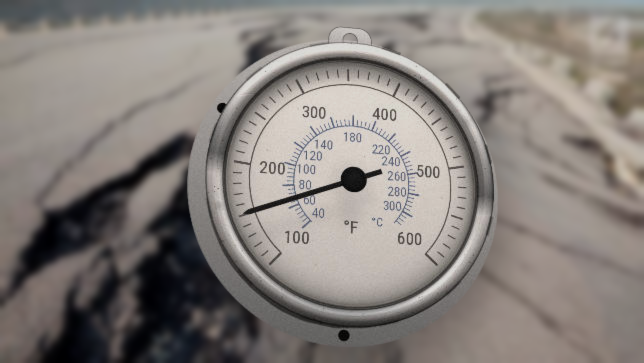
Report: 150 °F
